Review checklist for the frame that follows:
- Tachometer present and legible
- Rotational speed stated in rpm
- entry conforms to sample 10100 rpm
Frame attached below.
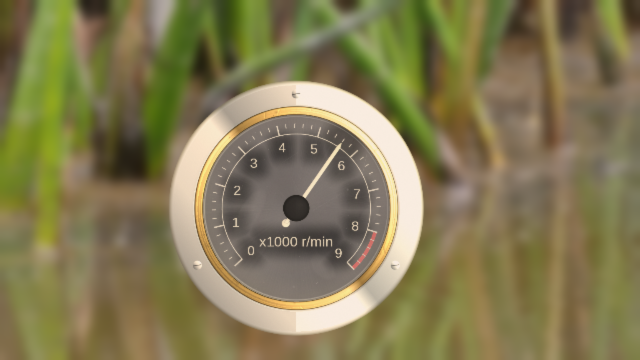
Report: 5600 rpm
